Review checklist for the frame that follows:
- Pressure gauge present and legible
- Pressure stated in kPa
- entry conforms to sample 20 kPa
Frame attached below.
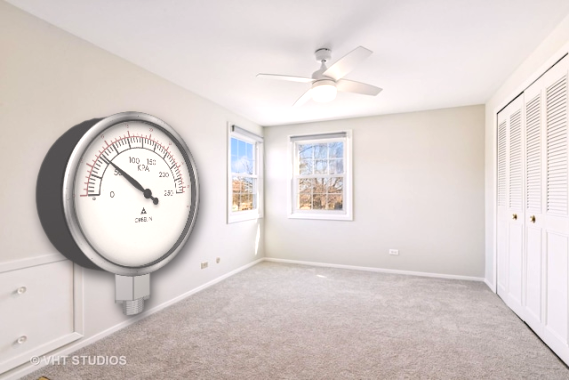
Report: 50 kPa
